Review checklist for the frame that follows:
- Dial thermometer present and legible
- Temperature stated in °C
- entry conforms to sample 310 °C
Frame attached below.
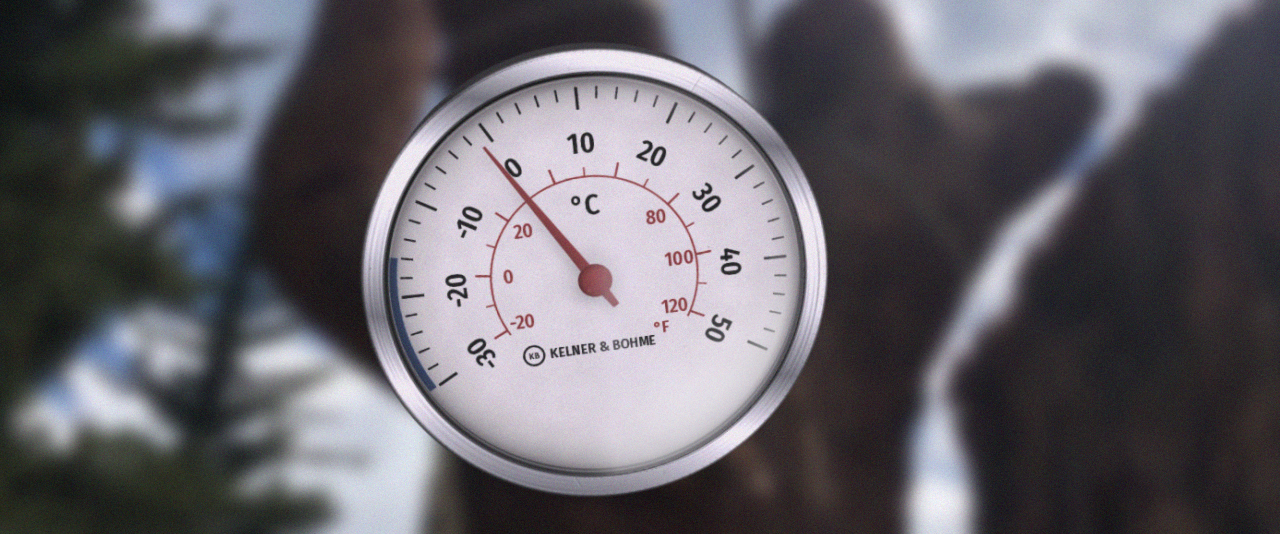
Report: -1 °C
